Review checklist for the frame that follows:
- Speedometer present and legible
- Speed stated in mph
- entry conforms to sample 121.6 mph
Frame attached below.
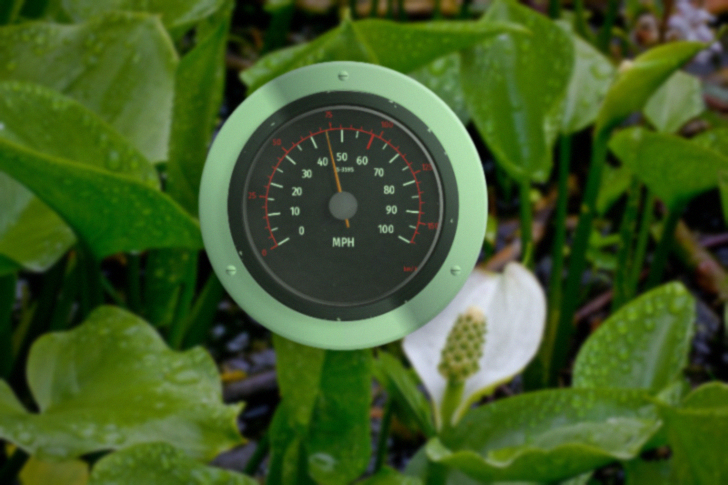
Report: 45 mph
